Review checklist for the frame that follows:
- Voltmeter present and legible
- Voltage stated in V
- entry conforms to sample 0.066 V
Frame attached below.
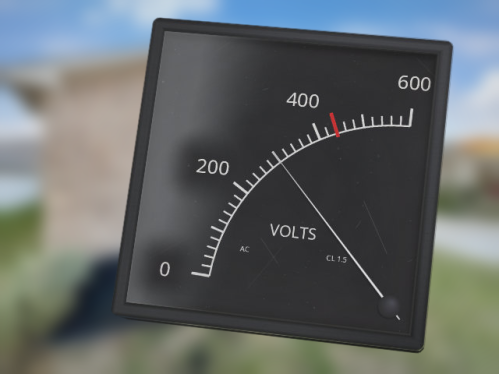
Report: 300 V
